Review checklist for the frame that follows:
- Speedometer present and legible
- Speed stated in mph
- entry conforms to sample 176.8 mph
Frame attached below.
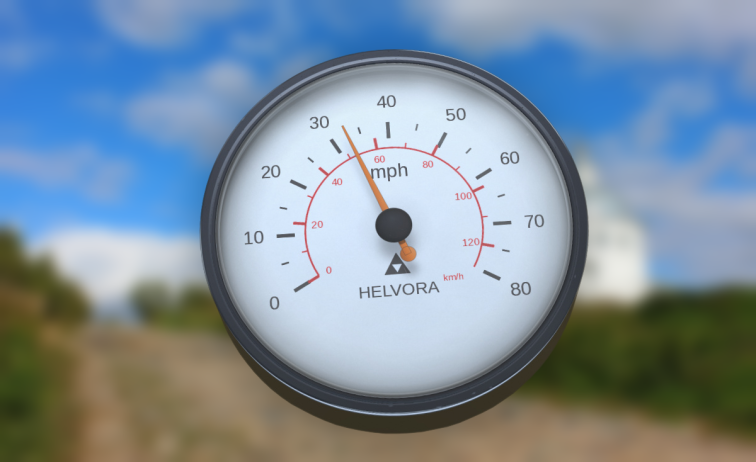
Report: 32.5 mph
